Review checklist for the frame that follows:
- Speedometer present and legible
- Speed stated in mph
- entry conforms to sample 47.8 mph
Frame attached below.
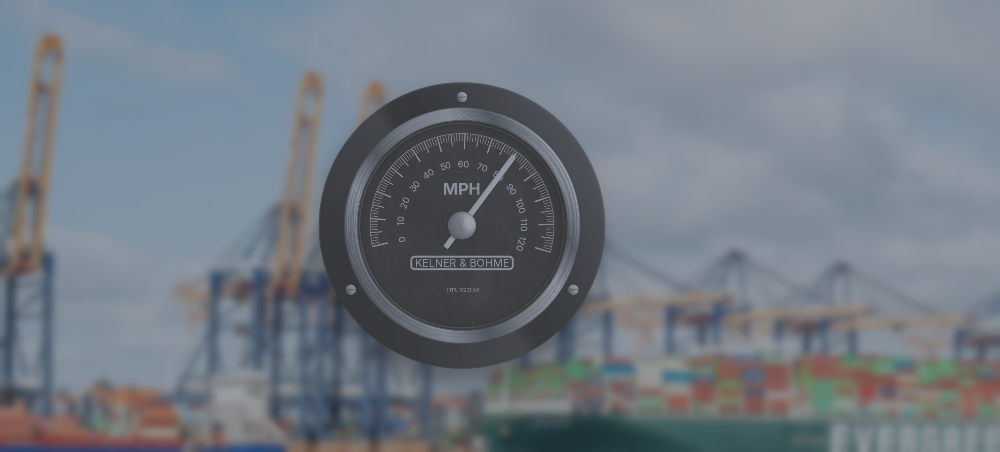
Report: 80 mph
